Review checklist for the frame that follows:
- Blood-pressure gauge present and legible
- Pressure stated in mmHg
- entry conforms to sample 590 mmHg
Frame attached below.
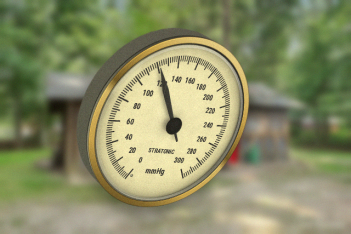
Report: 120 mmHg
